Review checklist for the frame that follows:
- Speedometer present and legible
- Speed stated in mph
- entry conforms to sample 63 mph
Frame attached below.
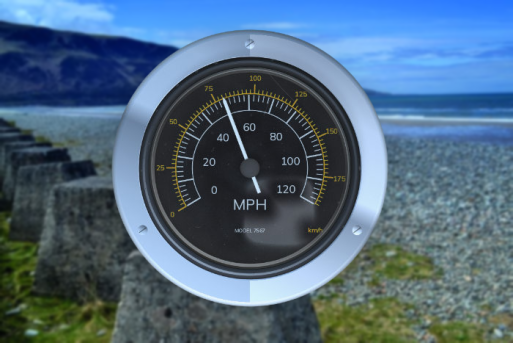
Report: 50 mph
